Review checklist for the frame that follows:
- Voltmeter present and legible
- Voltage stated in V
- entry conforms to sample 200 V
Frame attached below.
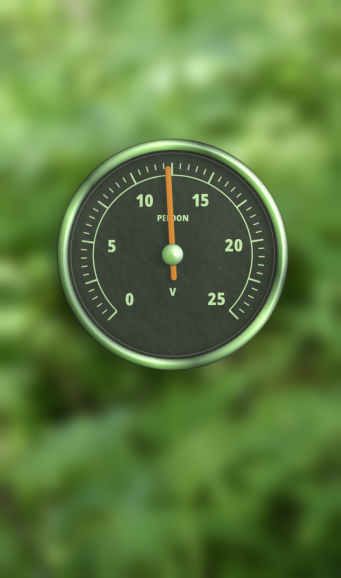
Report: 12.25 V
